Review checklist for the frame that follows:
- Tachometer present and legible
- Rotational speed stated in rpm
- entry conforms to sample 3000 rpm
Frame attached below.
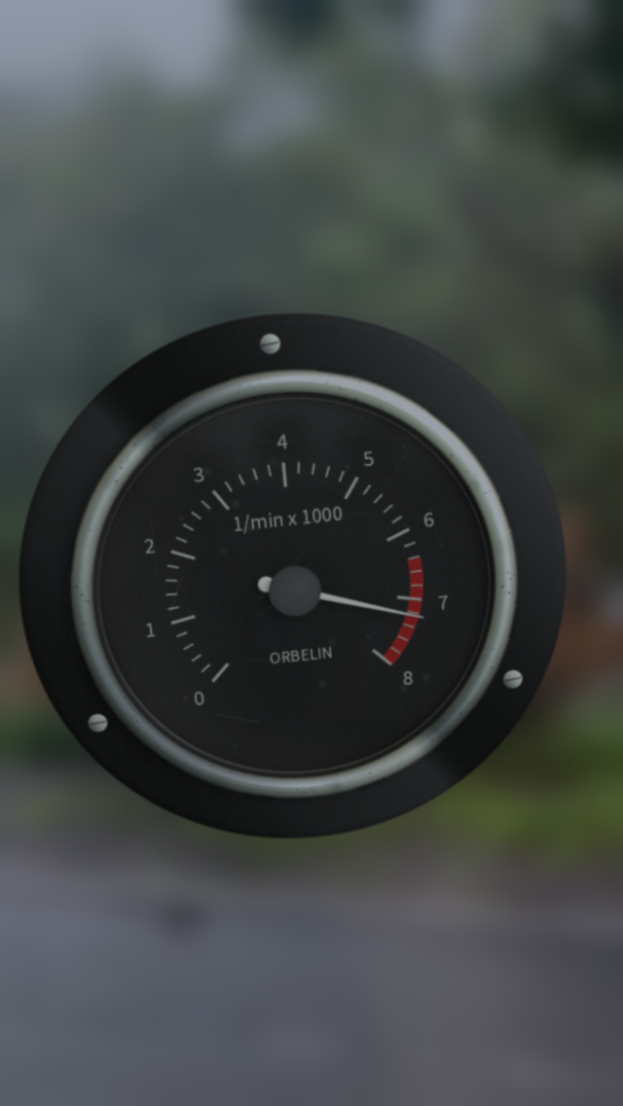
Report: 7200 rpm
